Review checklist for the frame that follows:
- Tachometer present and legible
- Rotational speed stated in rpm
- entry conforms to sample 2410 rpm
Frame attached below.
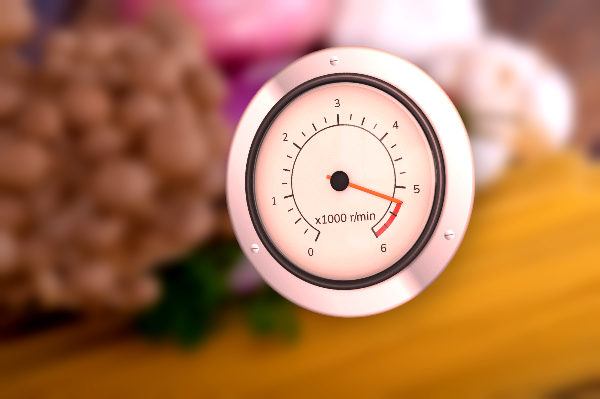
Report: 5250 rpm
